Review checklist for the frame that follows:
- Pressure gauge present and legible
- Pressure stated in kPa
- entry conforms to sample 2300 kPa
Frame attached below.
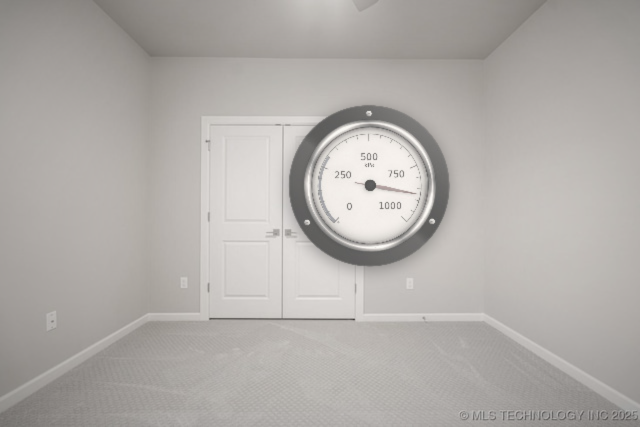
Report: 875 kPa
